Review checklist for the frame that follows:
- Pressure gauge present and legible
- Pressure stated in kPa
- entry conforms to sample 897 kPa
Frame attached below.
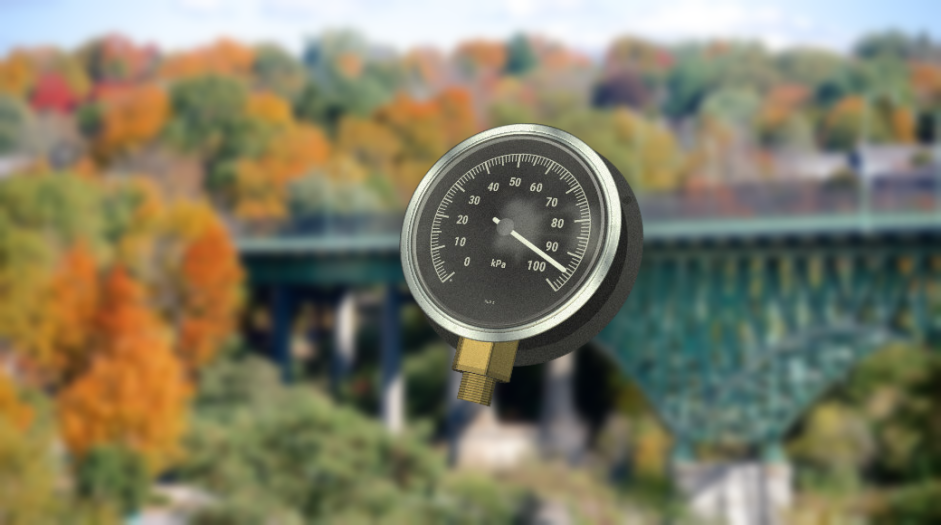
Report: 95 kPa
